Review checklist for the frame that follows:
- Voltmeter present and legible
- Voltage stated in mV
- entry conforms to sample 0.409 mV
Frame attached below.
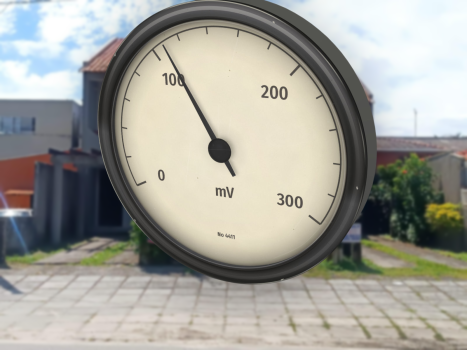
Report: 110 mV
